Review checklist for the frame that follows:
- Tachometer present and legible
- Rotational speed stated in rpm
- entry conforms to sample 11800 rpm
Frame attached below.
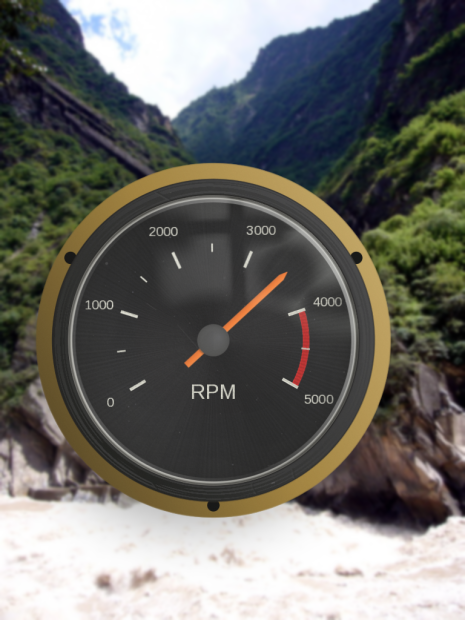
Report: 3500 rpm
